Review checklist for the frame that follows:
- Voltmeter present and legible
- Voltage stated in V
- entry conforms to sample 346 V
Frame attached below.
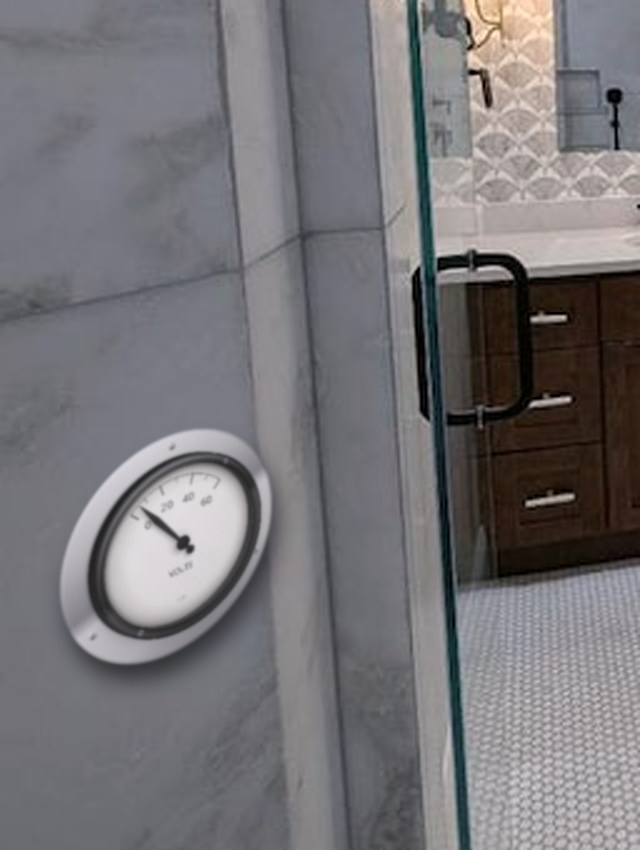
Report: 5 V
